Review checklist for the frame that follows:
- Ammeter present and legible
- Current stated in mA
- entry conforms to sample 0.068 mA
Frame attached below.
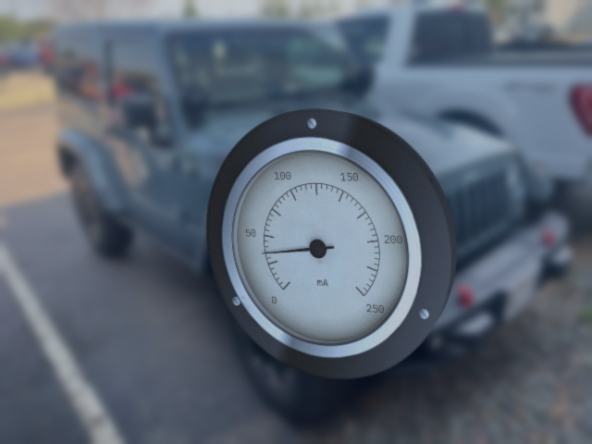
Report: 35 mA
